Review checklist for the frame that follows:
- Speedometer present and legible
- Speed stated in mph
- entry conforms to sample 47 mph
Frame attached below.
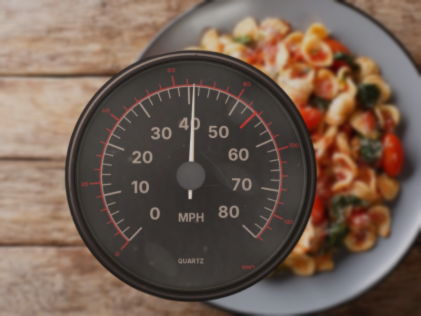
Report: 41 mph
